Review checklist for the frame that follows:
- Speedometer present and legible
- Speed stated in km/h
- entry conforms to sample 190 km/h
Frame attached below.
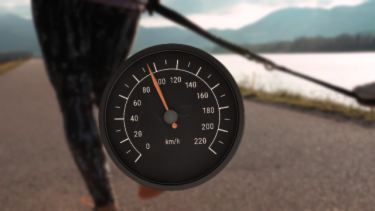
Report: 95 km/h
